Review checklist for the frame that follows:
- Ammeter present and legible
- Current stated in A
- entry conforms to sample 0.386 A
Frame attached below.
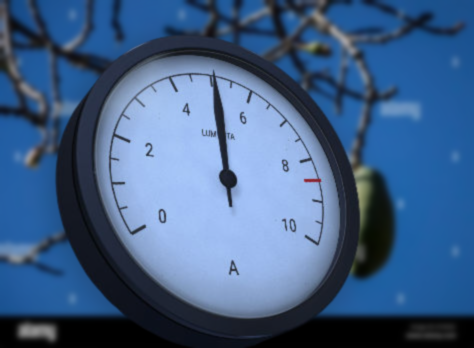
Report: 5 A
